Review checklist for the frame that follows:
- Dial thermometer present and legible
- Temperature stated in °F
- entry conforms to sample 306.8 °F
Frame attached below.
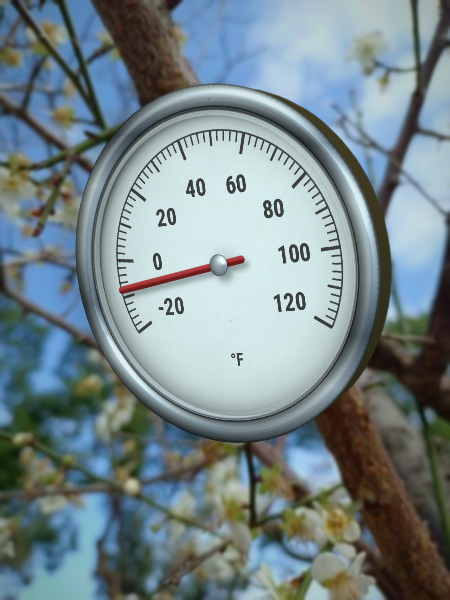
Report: -8 °F
